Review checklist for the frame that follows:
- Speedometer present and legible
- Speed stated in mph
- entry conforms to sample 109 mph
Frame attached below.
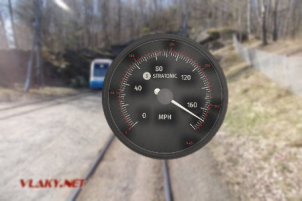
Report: 170 mph
